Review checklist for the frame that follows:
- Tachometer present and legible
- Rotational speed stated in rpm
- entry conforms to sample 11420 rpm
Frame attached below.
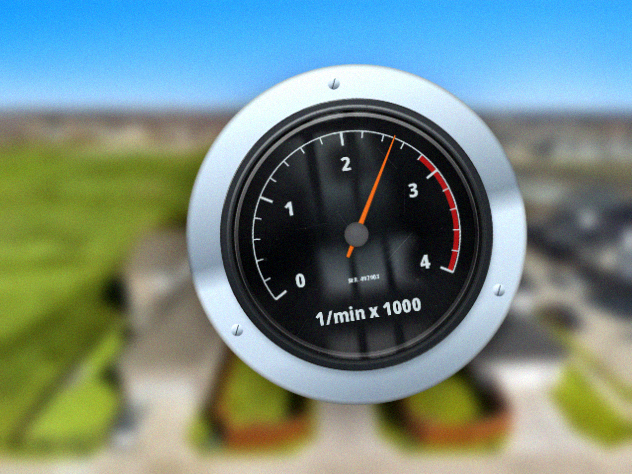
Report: 2500 rpm
